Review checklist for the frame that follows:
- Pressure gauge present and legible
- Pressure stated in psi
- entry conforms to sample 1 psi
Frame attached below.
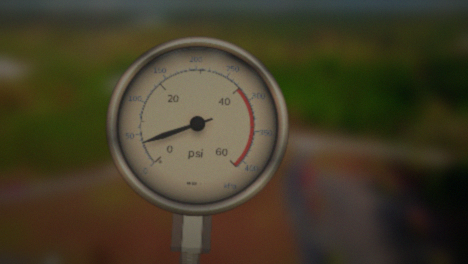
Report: 5 psi
